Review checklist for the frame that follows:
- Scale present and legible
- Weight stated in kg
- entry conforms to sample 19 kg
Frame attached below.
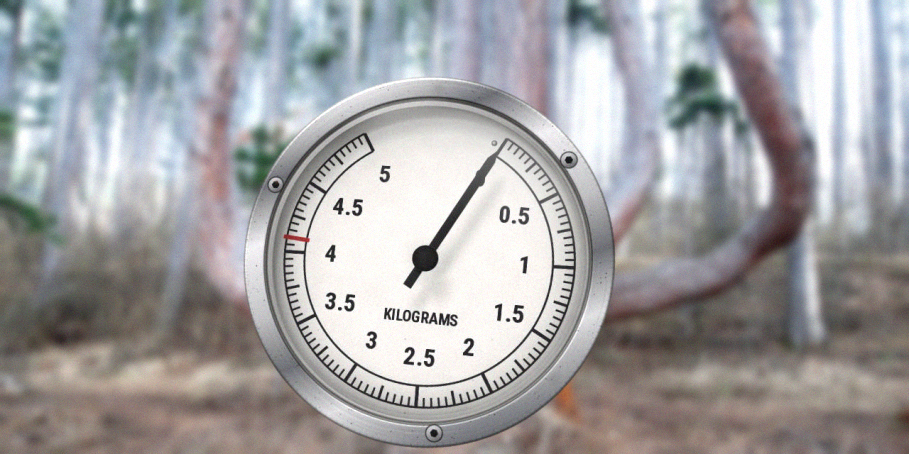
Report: 0 kg
